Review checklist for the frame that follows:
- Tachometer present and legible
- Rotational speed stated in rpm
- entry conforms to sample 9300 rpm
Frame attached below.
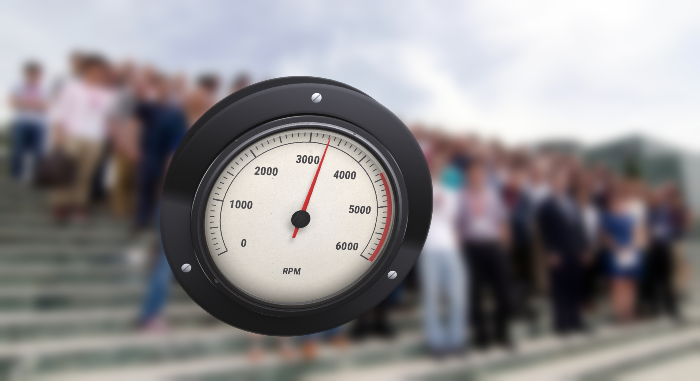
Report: 3300 rpm
